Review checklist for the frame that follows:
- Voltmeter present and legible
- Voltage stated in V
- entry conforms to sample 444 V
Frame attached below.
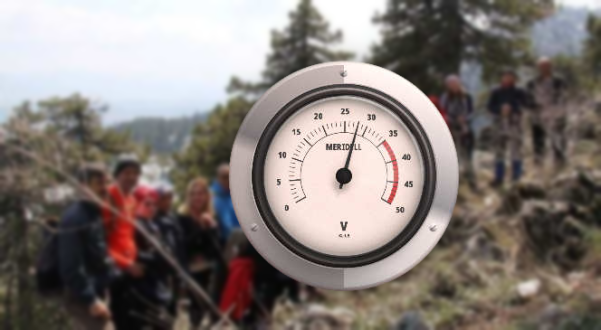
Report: 28 V
